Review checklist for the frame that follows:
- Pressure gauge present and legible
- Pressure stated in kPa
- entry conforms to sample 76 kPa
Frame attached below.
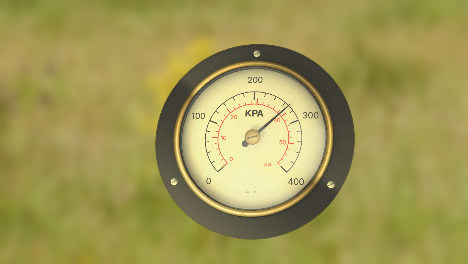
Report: 270 kPa
